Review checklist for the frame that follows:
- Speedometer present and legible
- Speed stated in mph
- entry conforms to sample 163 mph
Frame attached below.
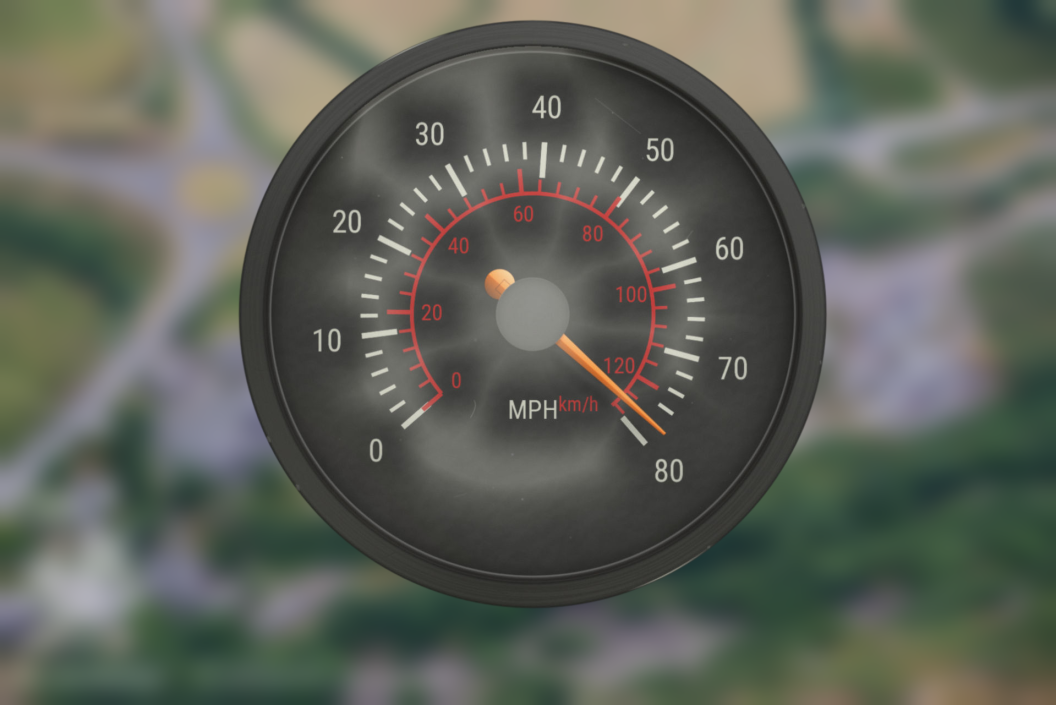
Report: 78 mph
